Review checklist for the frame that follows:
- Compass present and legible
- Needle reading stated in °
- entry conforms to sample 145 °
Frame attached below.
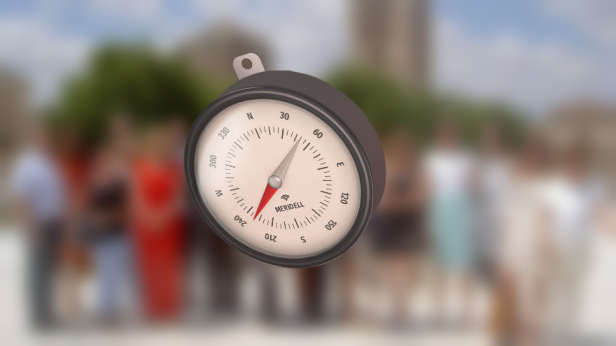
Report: 230 °
